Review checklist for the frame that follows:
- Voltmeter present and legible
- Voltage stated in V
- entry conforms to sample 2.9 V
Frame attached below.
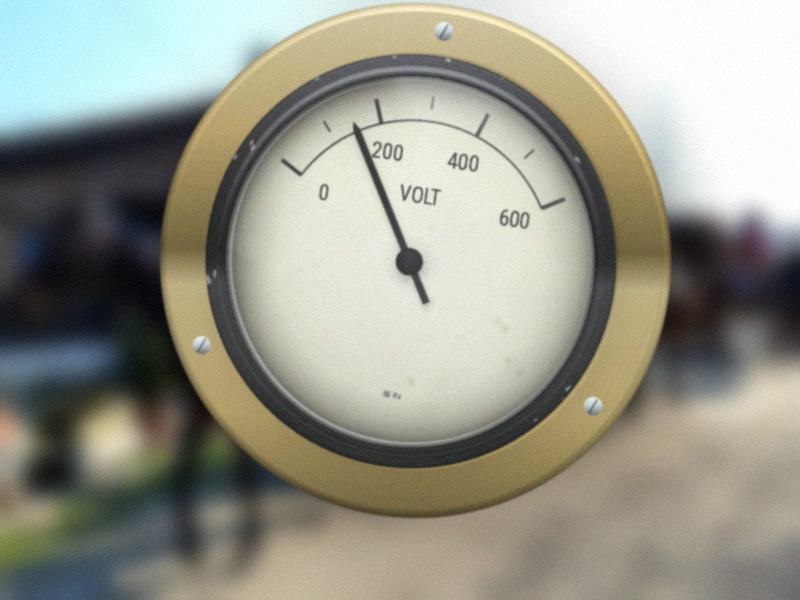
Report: 150 V
